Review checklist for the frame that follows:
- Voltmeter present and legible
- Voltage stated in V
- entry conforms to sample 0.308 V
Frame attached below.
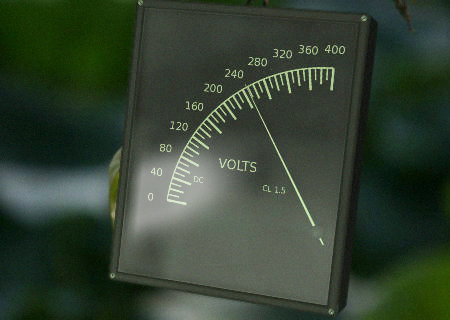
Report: 250 V
